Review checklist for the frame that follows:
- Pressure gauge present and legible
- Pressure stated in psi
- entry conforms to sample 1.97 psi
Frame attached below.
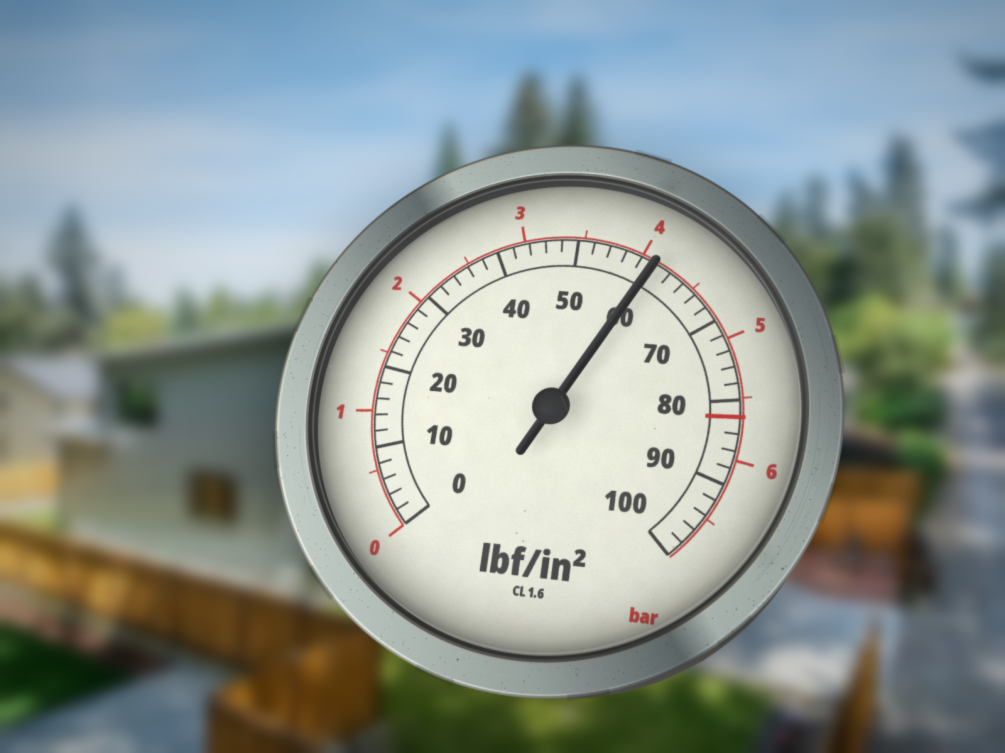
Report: 60 psi
